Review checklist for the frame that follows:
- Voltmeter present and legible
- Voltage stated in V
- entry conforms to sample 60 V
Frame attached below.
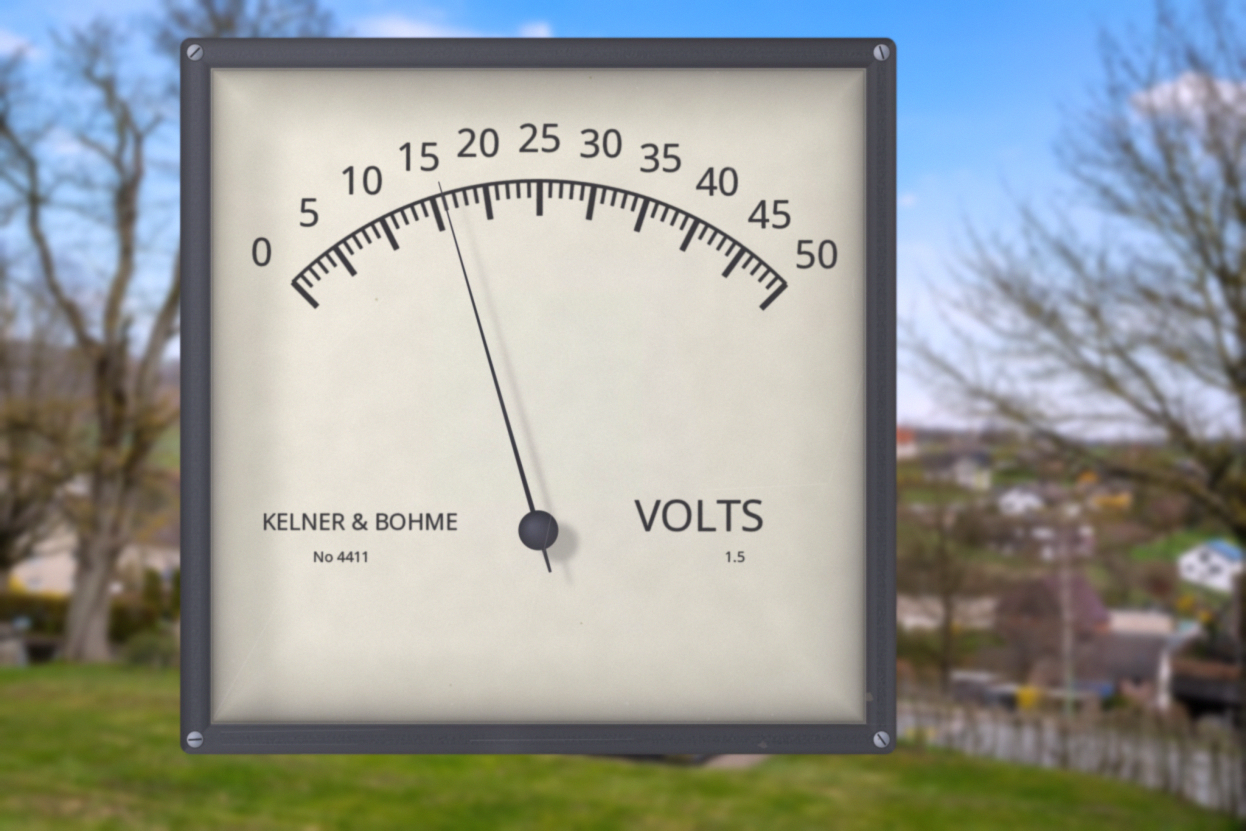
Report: 16 V
